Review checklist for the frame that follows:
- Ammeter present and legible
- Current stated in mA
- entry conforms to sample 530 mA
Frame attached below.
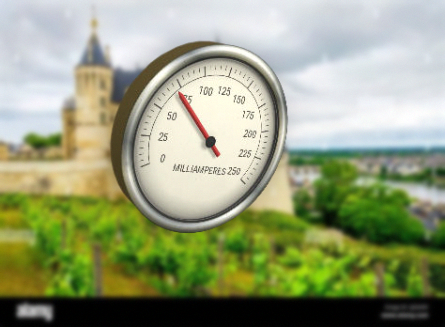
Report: 70 mA
